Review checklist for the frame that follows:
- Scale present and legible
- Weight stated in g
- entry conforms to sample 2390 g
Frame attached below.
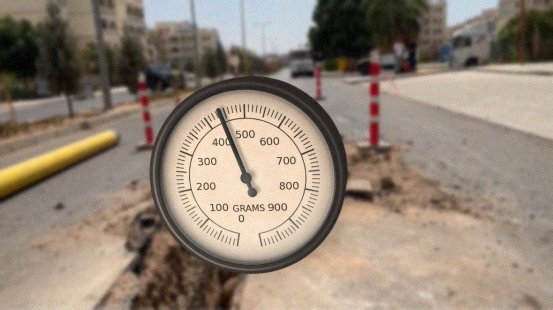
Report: 440 g
